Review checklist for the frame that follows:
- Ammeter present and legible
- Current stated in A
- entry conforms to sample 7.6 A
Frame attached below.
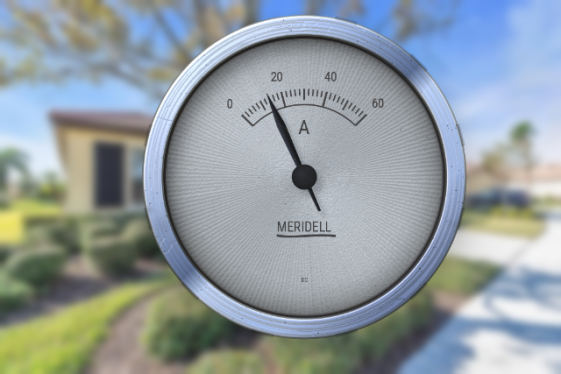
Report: 14 A
